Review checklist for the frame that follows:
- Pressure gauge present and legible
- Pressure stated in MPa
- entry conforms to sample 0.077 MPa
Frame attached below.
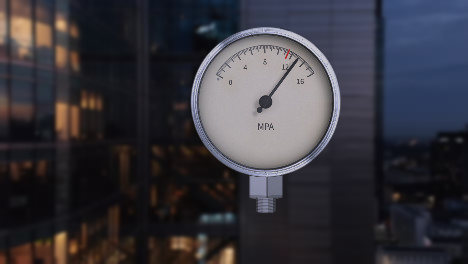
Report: 13 MPa
